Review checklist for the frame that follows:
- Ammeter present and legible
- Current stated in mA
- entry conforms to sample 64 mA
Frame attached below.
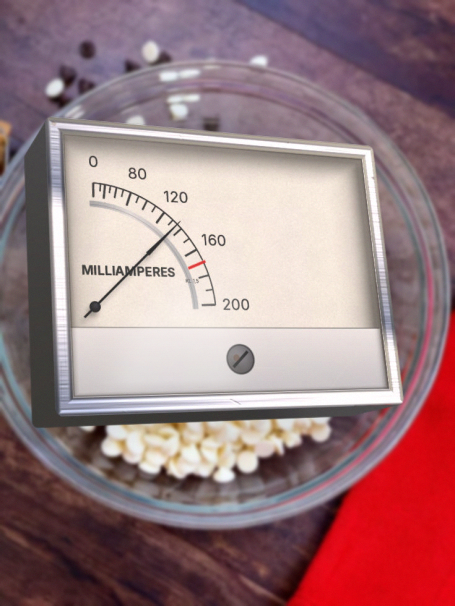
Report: 135 mA
